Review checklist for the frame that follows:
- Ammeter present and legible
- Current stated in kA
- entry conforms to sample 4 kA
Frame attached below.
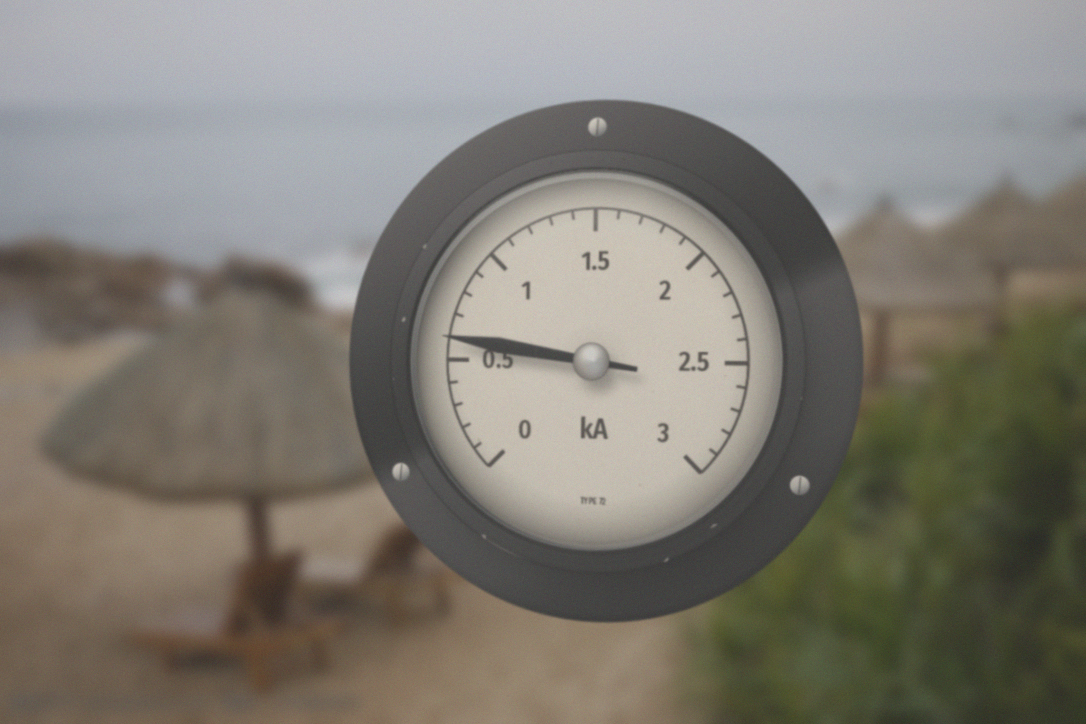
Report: 0.6 kA
